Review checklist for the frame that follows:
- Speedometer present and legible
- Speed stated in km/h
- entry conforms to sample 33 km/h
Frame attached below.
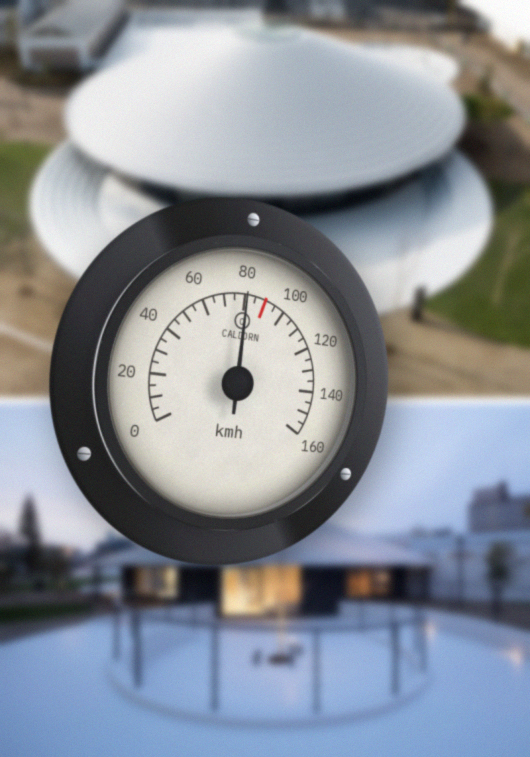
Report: 80 km/h
